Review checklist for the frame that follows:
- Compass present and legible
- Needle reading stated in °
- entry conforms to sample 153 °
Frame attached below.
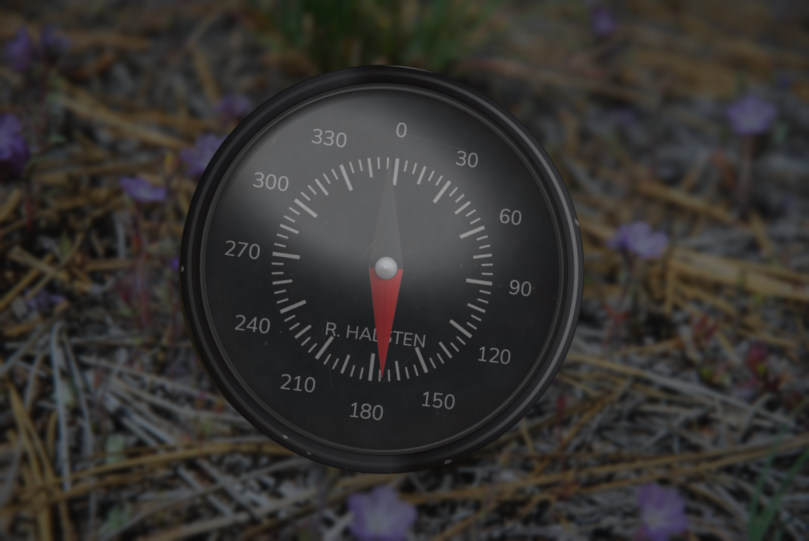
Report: 175 °
